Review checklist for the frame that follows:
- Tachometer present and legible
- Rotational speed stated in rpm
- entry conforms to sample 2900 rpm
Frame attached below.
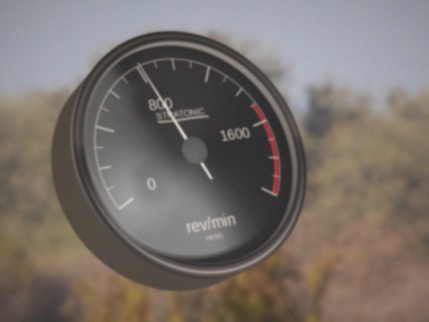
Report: 800 rpm
